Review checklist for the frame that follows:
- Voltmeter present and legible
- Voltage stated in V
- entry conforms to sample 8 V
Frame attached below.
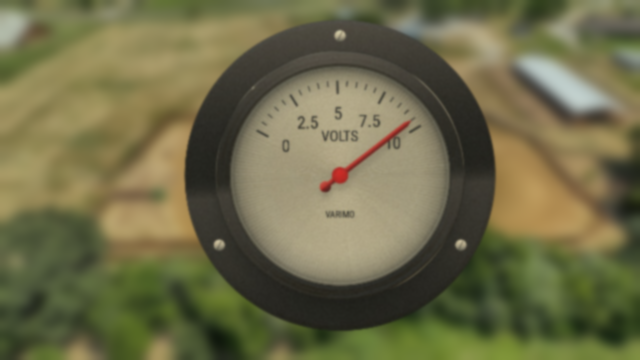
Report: 9.5 V
